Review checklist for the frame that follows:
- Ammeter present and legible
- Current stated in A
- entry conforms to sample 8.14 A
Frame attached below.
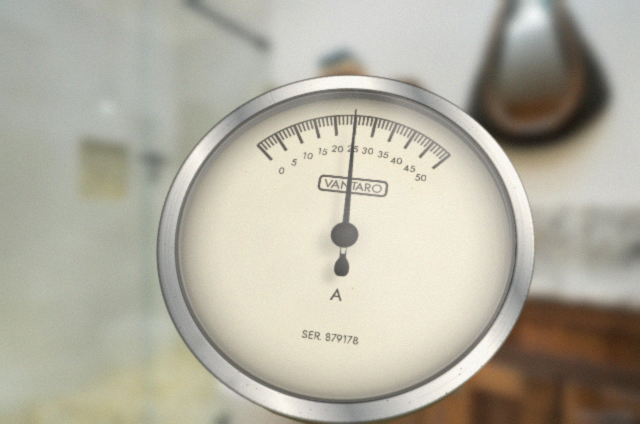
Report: 25 A
